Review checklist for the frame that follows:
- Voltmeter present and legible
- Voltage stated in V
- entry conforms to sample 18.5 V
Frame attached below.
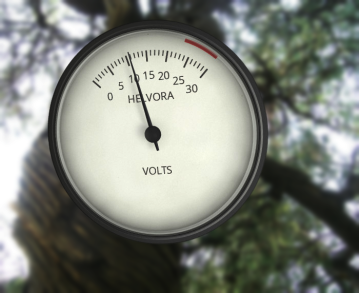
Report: 11 V
